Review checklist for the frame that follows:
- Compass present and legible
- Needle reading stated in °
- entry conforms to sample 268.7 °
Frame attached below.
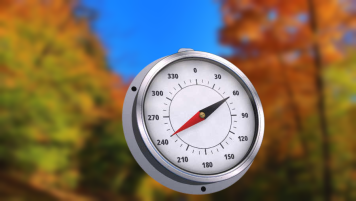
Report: 240 °
